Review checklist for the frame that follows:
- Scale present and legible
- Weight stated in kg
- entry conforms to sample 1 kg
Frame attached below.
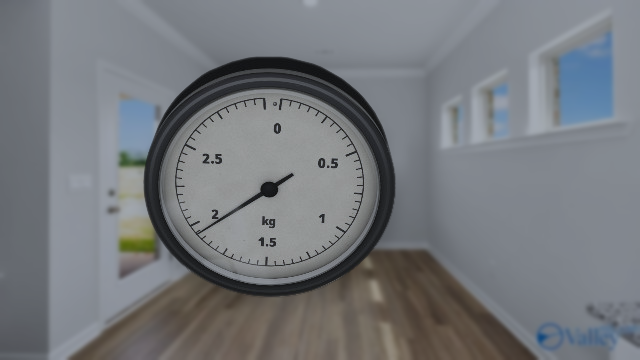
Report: 1.95 kg
